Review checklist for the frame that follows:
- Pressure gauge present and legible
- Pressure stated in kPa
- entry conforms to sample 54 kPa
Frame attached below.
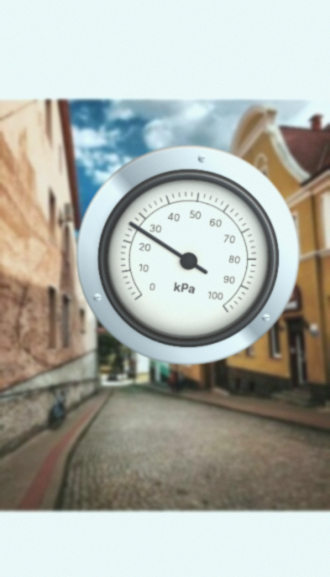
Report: 26 kPa
